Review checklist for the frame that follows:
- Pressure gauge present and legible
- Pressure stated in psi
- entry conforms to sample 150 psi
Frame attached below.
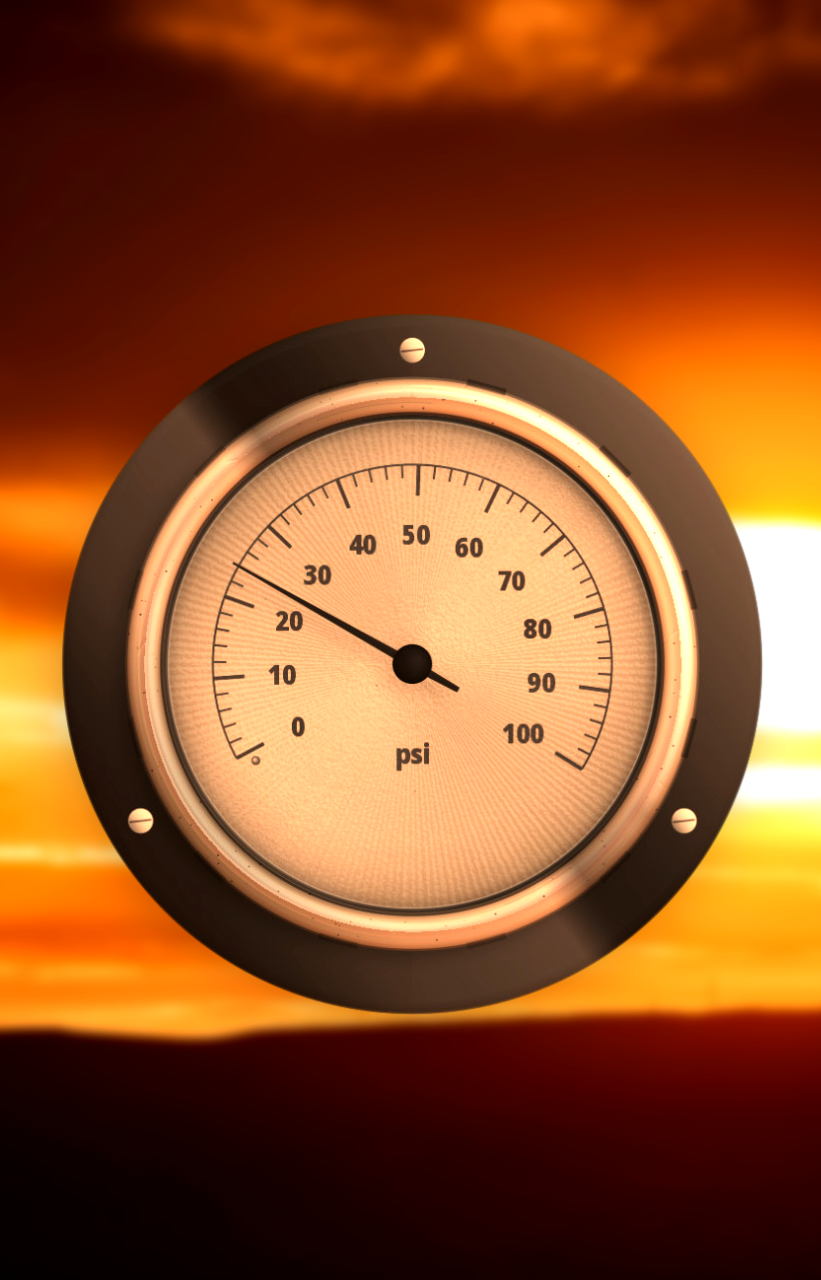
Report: 24 psi
